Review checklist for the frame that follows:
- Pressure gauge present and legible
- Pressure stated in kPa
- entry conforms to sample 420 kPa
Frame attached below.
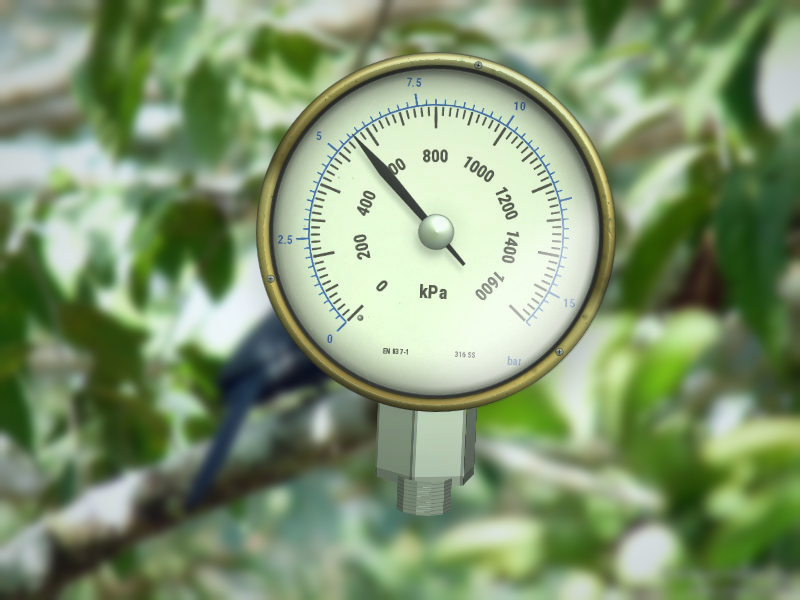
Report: 560 kPa
